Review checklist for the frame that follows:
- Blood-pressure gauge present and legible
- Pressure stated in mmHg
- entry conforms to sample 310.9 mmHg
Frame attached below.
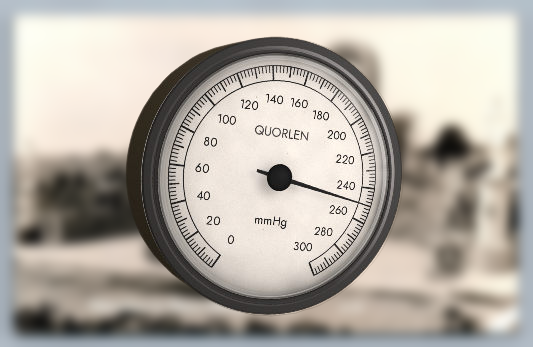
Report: 250 mmHg
